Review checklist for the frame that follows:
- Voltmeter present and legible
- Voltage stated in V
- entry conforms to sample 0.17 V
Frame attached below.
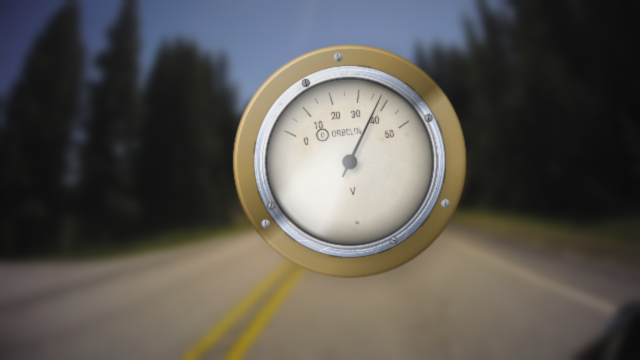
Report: 37.5 V
